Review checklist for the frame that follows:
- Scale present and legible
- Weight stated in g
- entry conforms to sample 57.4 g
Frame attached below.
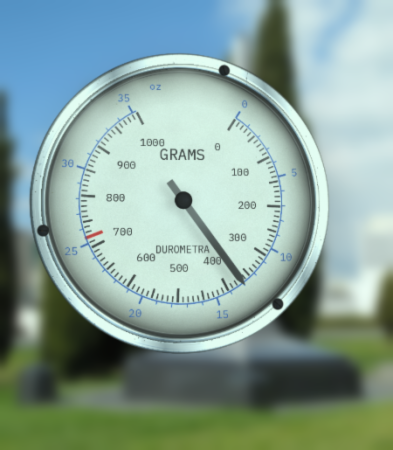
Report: 370 g
